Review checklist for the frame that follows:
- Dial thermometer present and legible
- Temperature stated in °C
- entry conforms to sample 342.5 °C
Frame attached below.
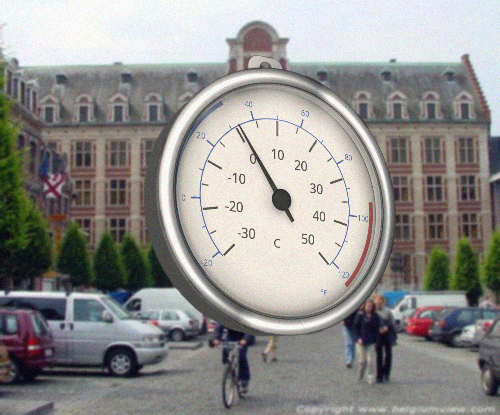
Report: 0 °C
